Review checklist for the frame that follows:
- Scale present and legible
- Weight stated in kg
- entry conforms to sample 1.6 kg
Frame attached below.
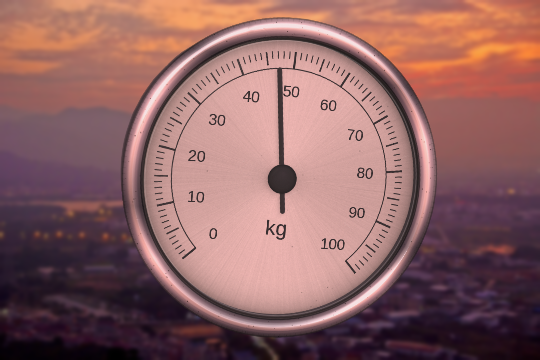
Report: 47 kg
